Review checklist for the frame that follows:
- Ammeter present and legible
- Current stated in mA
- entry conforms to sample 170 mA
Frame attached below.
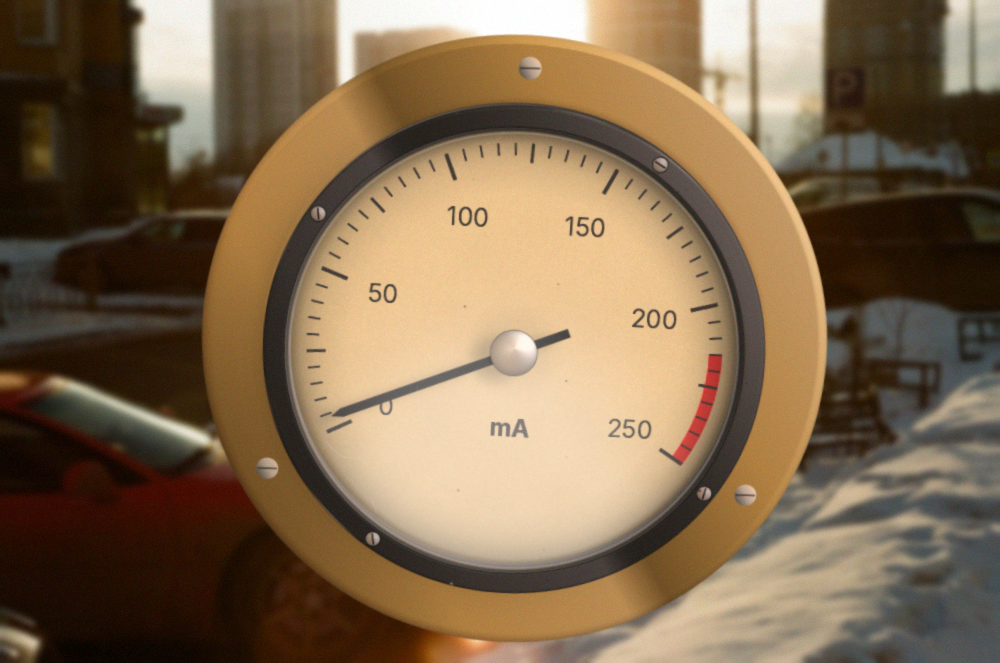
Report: 5 mA
